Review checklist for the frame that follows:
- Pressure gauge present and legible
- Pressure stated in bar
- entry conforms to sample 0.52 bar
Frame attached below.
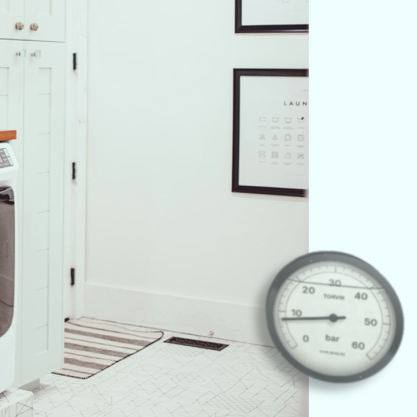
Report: 8 bar
